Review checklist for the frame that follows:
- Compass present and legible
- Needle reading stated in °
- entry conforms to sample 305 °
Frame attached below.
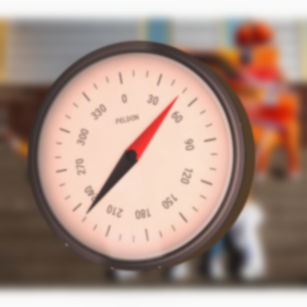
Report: 50 °
